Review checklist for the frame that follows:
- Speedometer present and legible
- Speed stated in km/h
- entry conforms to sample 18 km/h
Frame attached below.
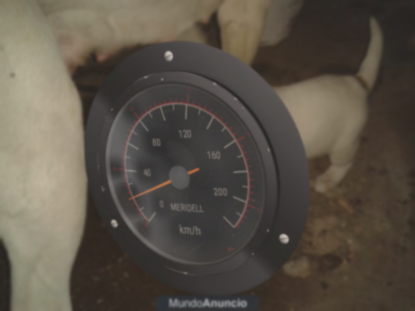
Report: 20 km/h
